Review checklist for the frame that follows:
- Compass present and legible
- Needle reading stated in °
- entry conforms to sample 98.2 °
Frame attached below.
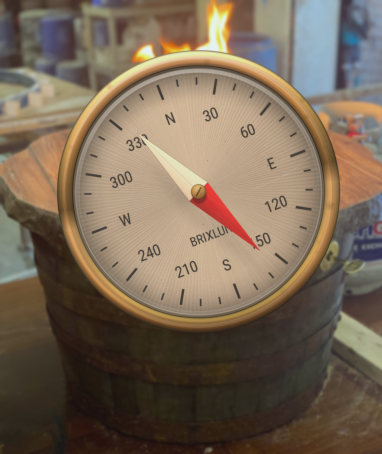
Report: 155 °
